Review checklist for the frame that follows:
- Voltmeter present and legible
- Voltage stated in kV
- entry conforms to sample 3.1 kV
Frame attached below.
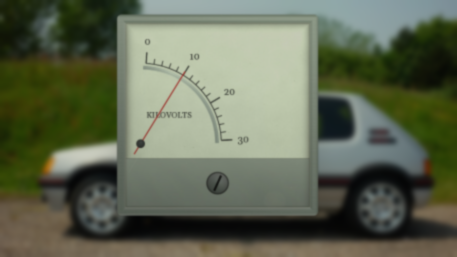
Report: 10 kV
